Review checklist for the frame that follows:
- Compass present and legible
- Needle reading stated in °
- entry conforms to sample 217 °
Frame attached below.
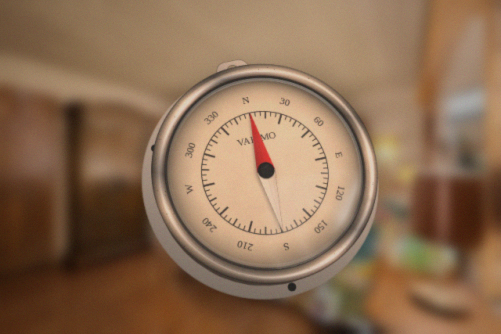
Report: 0 °
